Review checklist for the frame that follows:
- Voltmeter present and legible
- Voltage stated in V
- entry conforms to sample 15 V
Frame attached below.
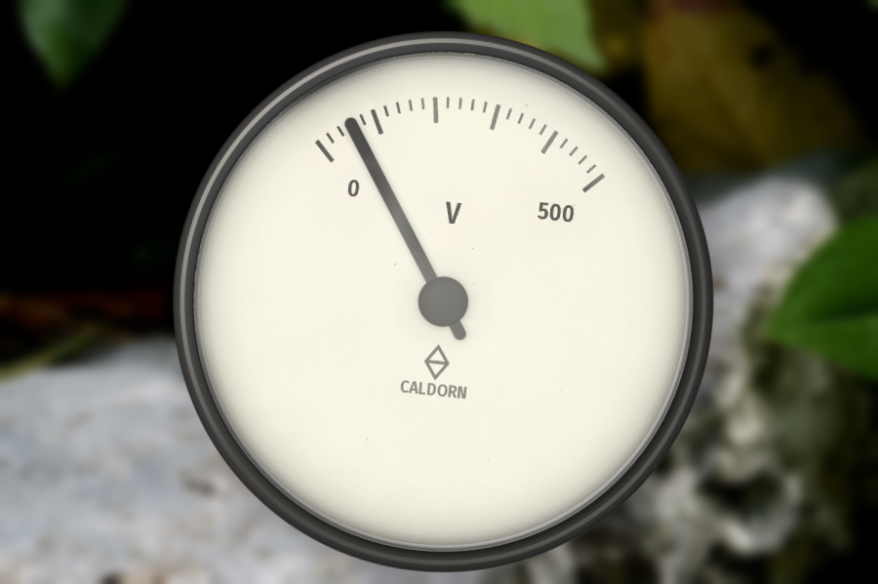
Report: 60 V
